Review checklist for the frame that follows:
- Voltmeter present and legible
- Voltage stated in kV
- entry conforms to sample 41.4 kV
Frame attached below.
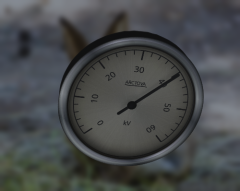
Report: 40 kV
